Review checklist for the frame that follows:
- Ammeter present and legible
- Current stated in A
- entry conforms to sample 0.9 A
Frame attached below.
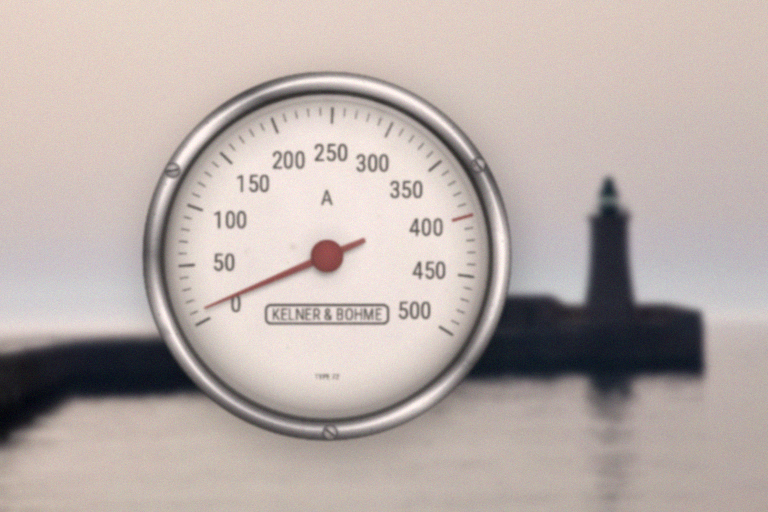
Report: 10 A
